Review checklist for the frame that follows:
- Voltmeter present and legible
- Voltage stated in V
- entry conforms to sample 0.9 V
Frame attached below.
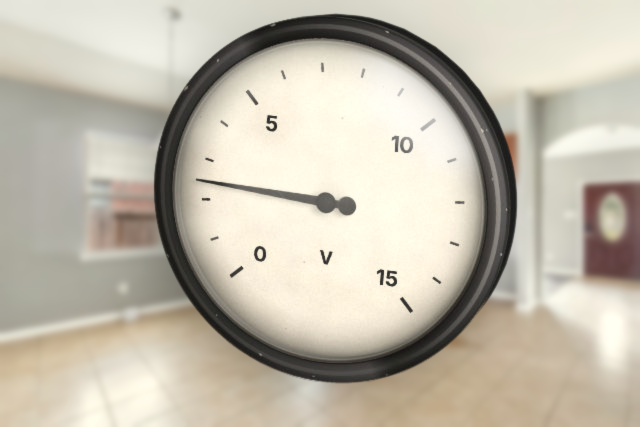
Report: 2.5 V
